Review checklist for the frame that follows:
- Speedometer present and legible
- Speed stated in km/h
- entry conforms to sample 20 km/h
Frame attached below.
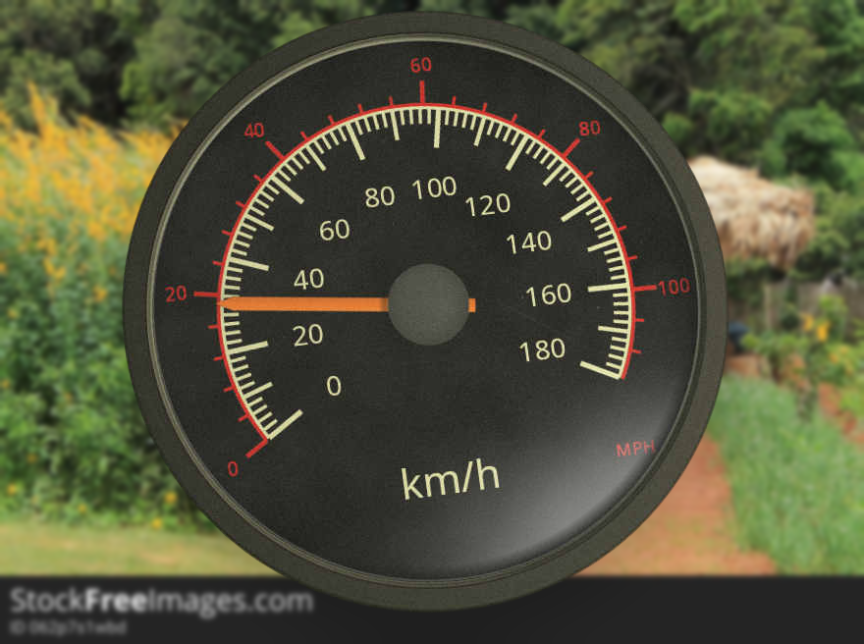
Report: 30 km/h
